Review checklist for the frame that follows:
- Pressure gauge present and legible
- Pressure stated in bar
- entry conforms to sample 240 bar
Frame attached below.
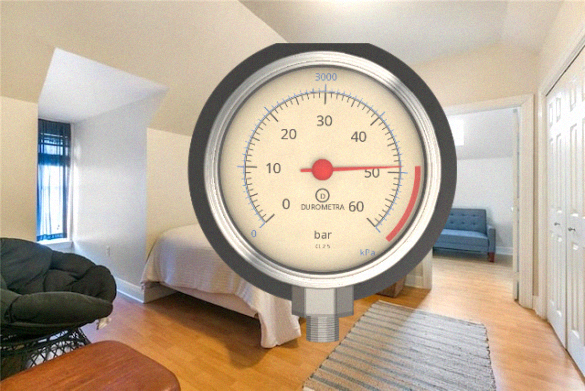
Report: 49 bar
